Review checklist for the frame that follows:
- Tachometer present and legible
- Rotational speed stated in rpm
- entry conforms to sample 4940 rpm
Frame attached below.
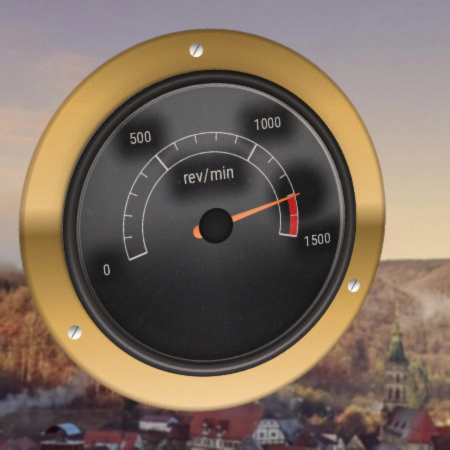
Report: 1300 rpm
